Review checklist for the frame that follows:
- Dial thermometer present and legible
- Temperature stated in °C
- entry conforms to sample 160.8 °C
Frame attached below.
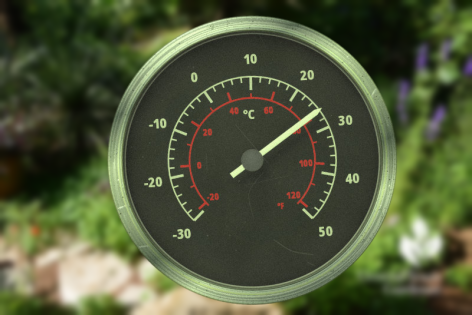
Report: 26 °C
